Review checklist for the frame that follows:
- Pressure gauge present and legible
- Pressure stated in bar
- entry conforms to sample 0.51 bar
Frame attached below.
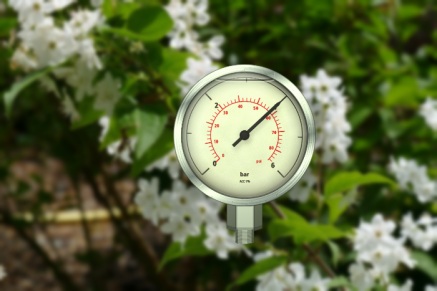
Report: 4 bar
